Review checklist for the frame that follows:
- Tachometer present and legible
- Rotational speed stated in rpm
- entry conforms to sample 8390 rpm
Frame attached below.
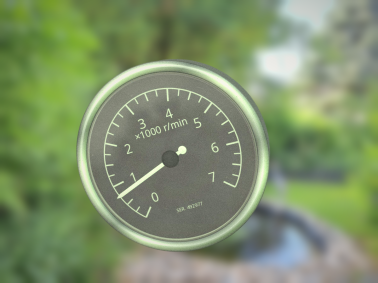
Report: 750 rpm
